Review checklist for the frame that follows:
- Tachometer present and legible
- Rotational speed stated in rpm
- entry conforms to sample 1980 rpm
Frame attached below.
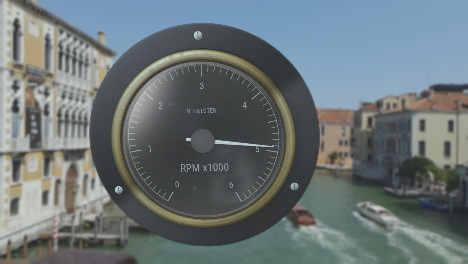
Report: 4900 rpm
